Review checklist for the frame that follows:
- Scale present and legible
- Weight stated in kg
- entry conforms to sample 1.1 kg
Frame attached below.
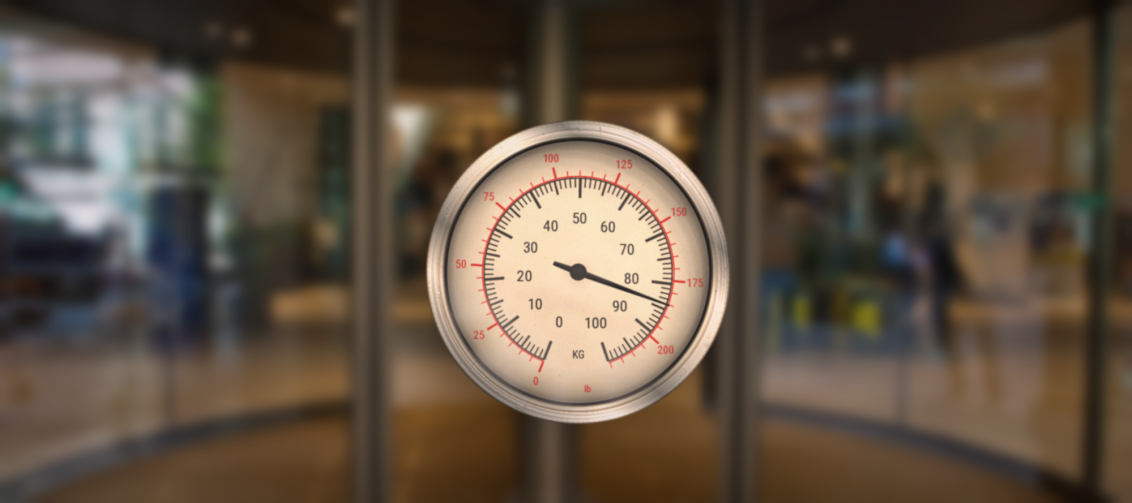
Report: 84 kg
